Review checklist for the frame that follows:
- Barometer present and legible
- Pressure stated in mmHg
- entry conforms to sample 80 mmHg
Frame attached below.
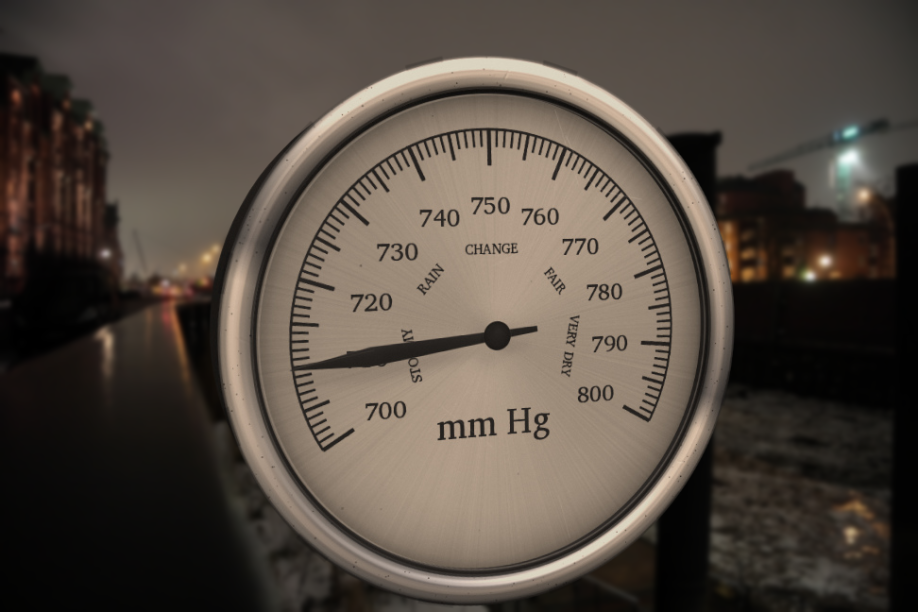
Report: 710 mmHg
